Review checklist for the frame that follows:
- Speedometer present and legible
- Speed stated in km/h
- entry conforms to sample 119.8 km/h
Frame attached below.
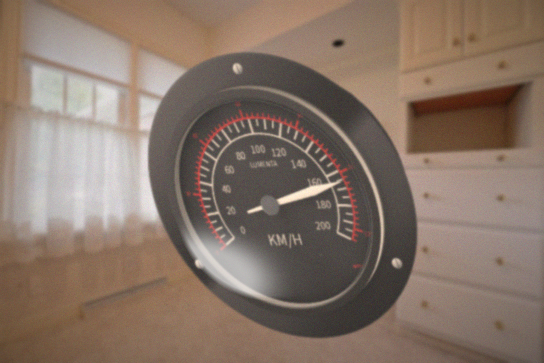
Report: 165 km/h
